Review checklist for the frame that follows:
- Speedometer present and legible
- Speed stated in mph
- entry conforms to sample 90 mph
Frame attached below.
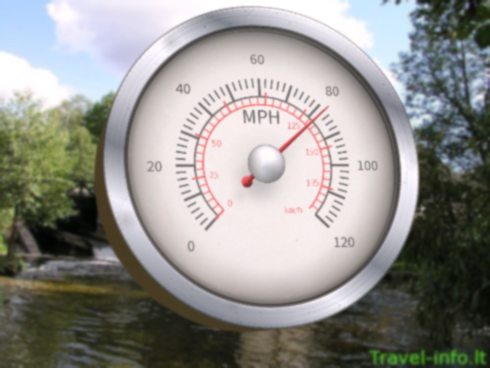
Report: 82 mph
